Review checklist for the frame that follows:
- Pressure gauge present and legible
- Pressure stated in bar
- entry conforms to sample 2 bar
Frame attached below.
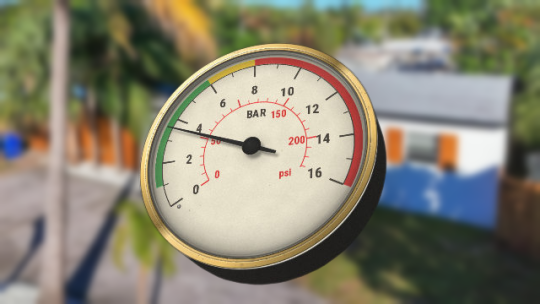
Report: 3.5 bar
